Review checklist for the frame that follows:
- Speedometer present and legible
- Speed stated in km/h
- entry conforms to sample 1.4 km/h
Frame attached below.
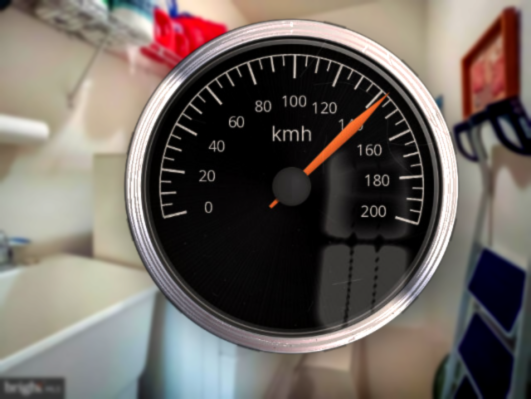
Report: 142.5 km/h
